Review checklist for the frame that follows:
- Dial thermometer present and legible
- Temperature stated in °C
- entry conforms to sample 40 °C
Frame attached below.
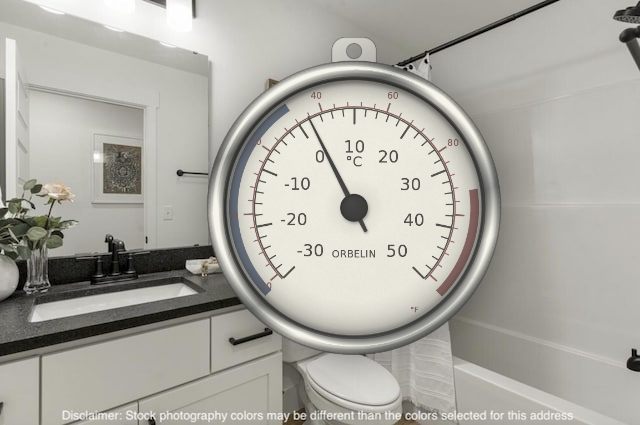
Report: 2 °C
